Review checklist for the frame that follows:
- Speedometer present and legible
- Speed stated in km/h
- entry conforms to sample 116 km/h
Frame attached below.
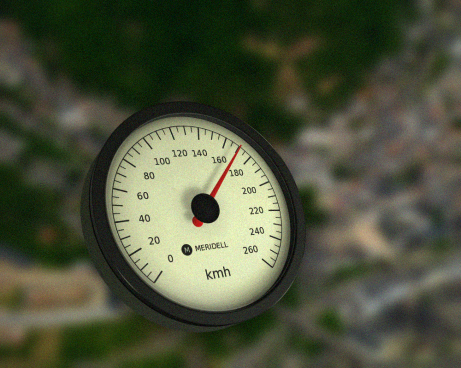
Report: 170 km/h
